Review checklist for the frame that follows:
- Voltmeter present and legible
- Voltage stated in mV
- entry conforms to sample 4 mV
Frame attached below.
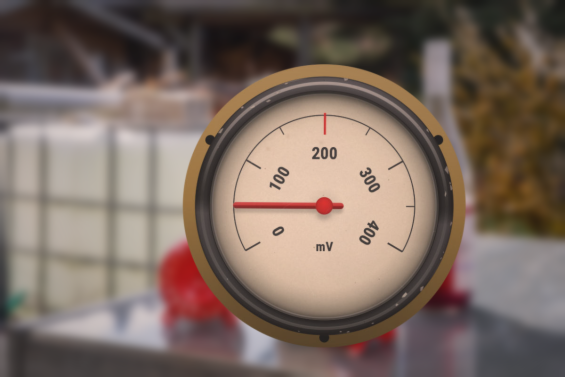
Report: 50 mV
